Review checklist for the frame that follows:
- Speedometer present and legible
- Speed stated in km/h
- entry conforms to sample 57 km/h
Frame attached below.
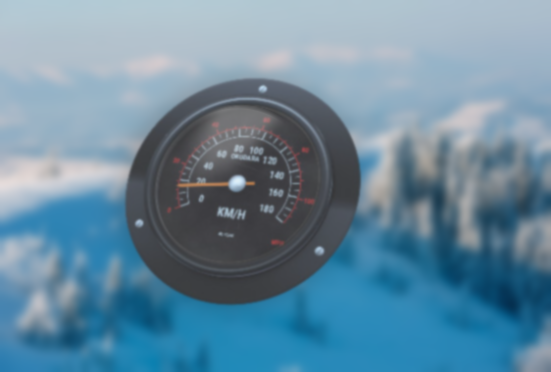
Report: 15 km/h
